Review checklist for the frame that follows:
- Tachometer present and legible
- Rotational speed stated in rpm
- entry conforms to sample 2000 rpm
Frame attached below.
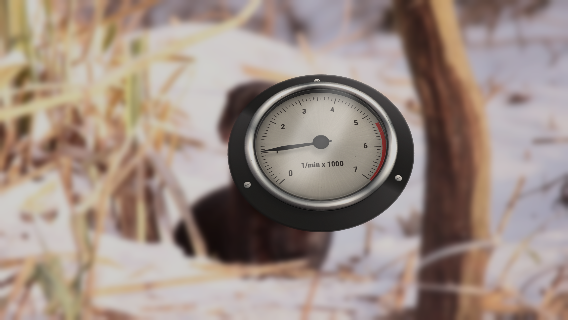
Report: 1000 rpm
